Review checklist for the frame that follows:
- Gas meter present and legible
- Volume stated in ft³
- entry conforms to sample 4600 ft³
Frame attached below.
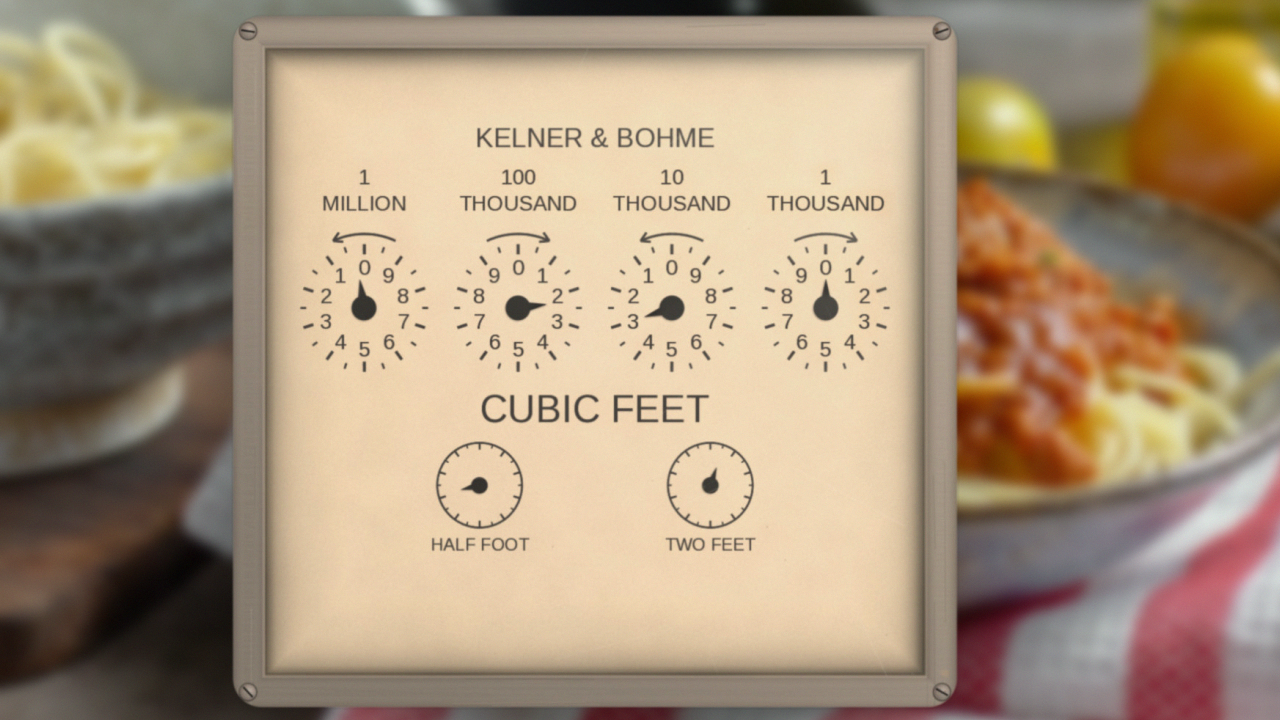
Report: 23000 ft³
